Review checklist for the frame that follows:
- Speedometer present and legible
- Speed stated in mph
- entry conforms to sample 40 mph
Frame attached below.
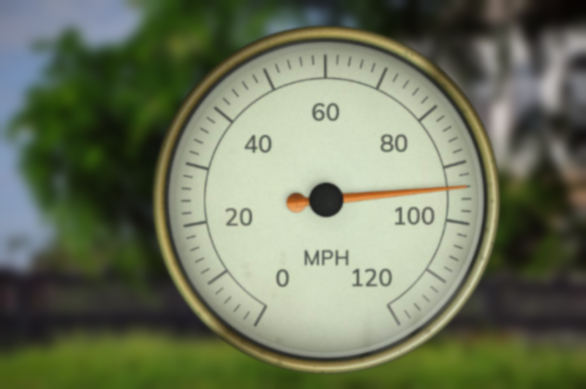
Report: 94 mph
